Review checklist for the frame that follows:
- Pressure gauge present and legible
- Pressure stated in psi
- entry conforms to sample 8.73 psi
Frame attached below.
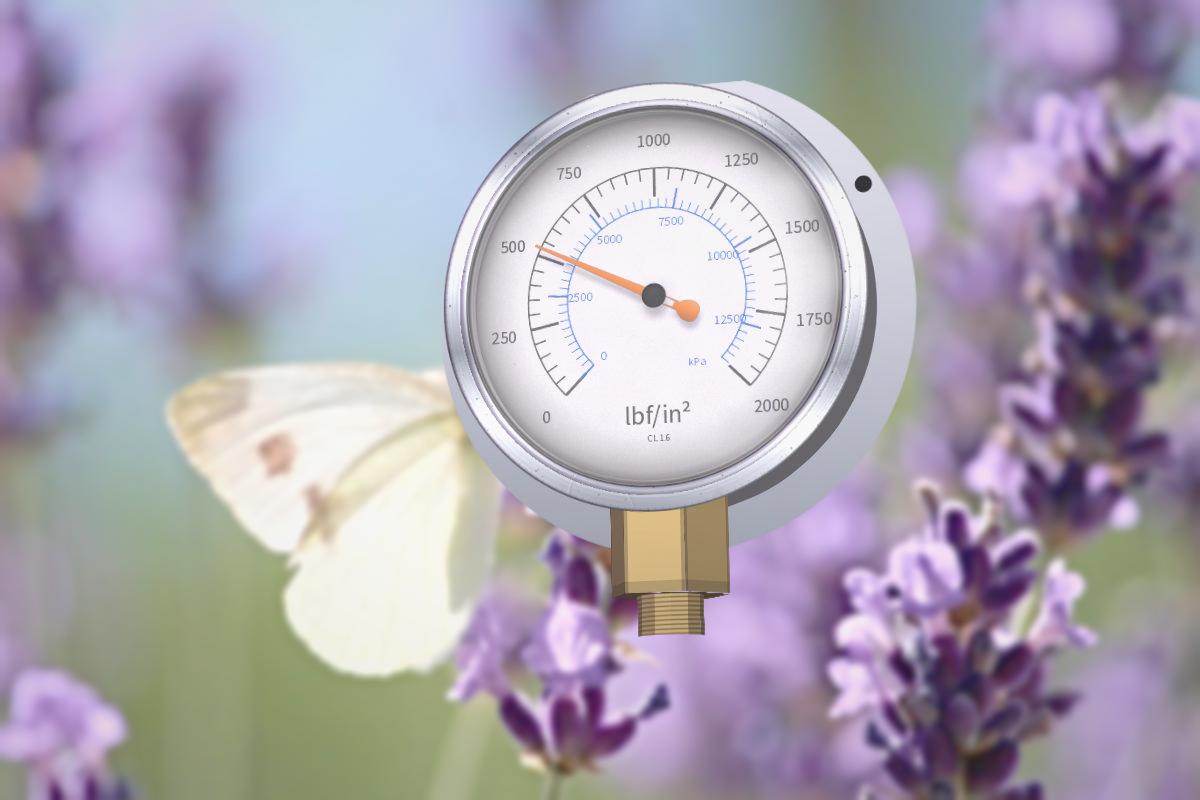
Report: 525 psi
